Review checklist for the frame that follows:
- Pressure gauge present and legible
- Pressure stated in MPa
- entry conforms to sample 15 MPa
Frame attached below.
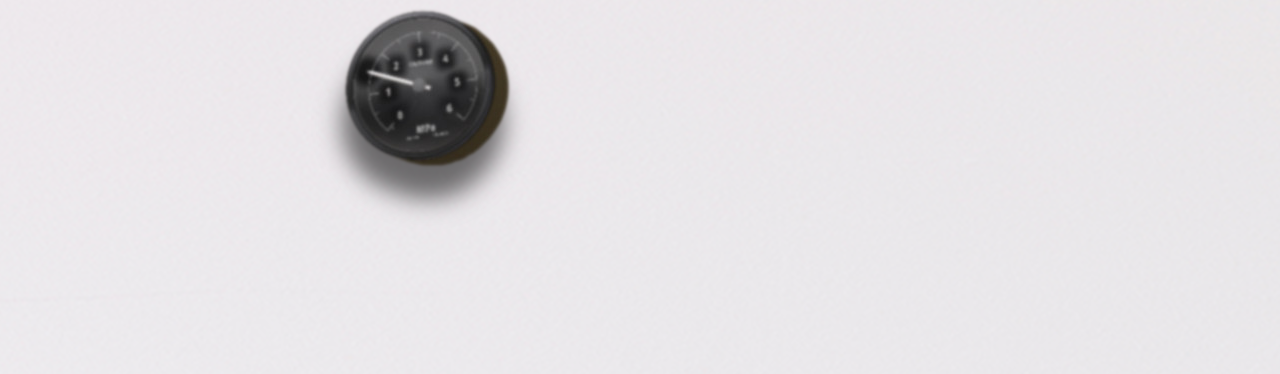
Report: 1.5 MPa
